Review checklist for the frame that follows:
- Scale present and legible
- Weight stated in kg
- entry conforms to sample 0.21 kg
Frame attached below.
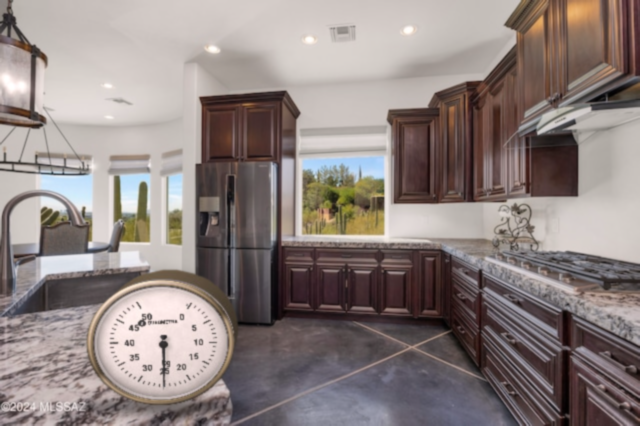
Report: 25 kg
